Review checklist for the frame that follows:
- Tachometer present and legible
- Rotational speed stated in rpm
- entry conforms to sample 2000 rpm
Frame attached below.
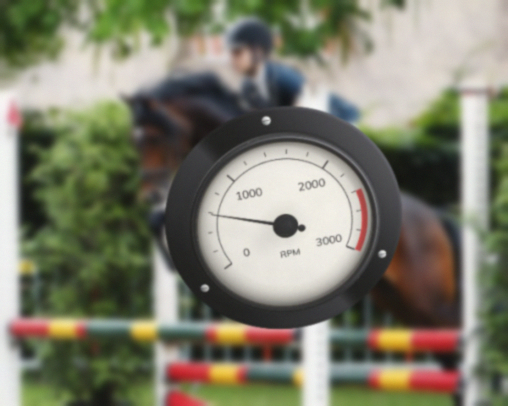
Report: 600 rpm
